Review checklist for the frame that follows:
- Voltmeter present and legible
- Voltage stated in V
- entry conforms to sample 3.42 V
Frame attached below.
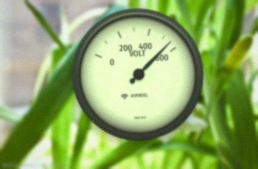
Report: 550 V
